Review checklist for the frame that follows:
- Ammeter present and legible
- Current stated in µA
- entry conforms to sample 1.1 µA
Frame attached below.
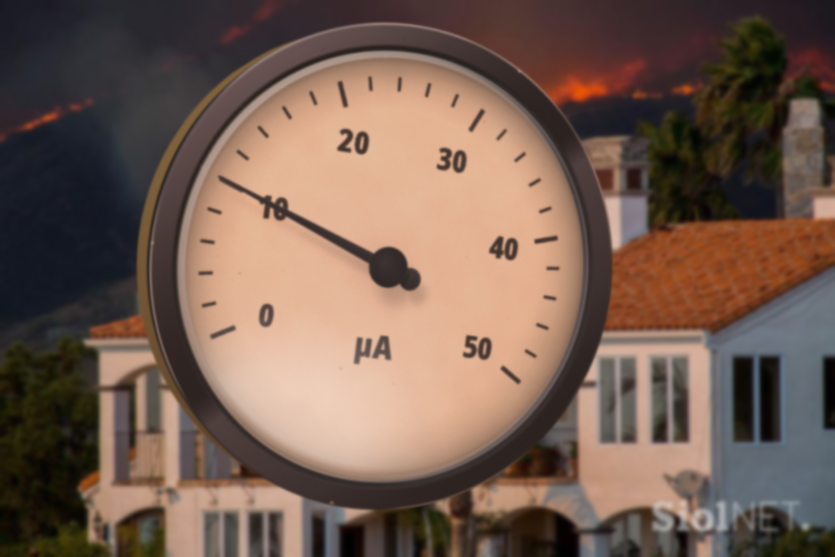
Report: 10 µA
